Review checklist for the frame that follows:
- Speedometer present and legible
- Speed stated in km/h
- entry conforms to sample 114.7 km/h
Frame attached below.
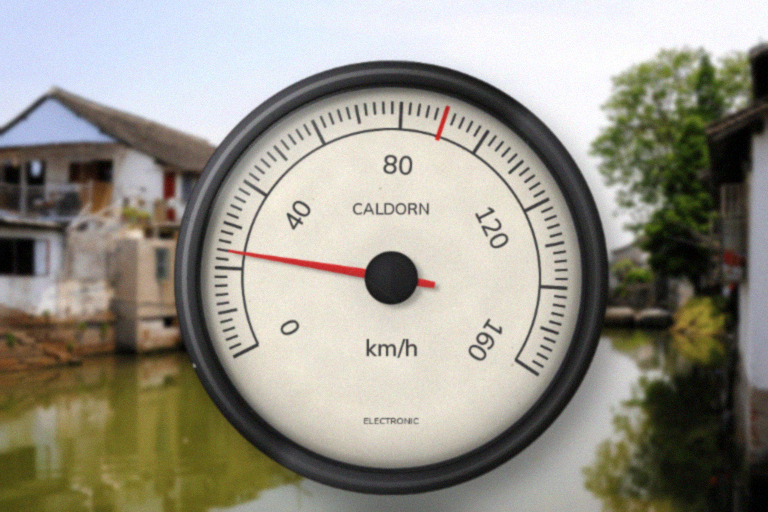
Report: 24 km/h
